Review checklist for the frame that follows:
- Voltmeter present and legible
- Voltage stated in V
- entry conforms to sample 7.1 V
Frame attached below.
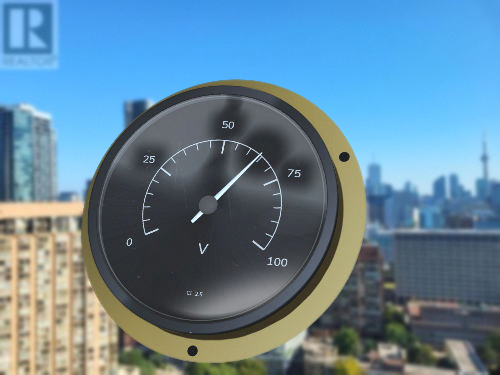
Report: 65 V
